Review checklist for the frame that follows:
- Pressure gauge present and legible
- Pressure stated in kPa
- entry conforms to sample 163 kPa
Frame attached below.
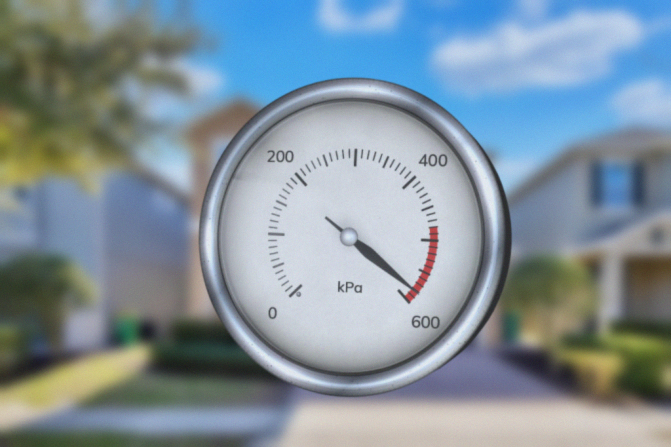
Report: 580 kPa
